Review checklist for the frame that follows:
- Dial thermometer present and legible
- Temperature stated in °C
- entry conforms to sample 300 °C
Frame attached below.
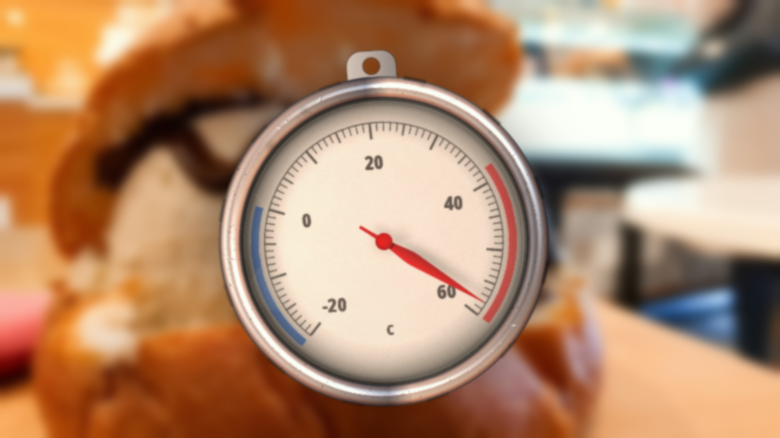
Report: 58 °C
